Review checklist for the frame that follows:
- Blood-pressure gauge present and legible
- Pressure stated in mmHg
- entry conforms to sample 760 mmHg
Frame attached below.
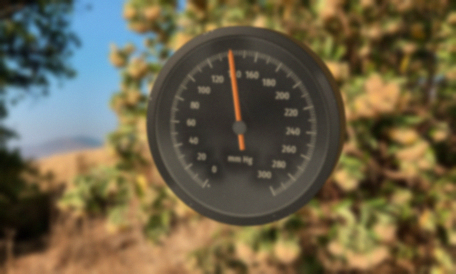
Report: 140 mmHg
